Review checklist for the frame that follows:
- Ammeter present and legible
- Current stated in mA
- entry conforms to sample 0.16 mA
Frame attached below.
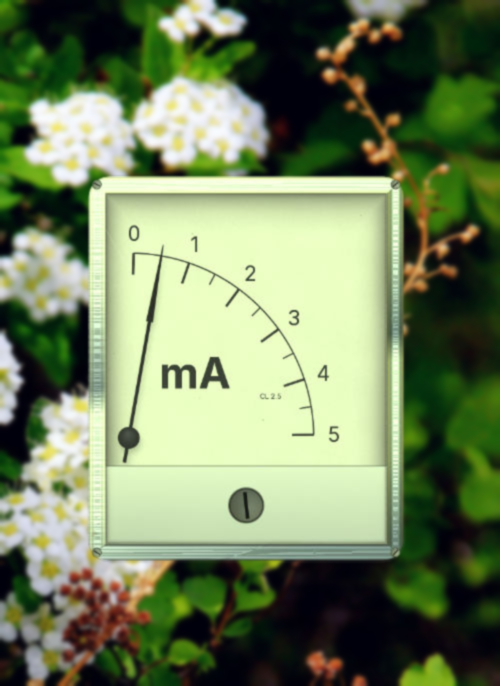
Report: 0.5 mA
